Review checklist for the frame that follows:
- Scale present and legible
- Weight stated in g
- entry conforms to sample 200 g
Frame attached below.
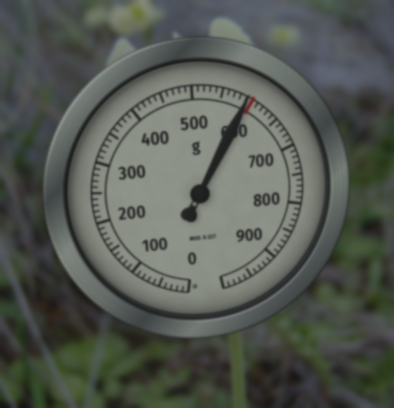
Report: 590 g
